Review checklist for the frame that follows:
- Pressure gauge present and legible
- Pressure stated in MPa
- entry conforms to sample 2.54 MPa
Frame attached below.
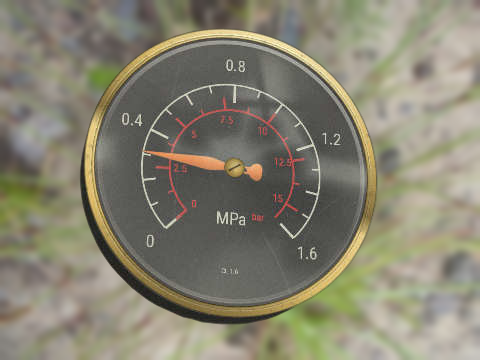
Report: 0.3 MPa
